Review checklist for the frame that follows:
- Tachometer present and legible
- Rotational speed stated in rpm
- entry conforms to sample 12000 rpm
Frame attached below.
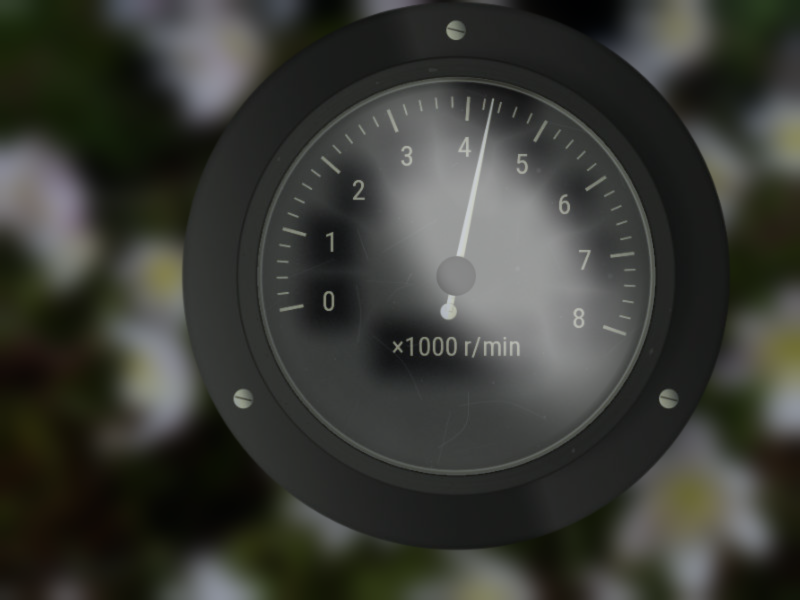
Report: 4300 rpm
